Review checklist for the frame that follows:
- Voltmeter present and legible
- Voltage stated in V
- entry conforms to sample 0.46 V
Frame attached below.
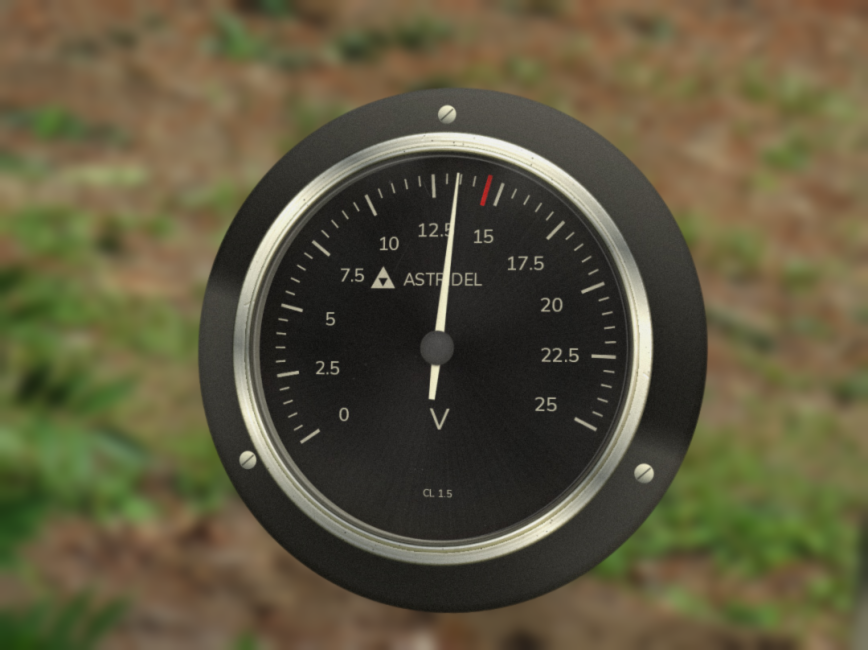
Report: 13.5 V
